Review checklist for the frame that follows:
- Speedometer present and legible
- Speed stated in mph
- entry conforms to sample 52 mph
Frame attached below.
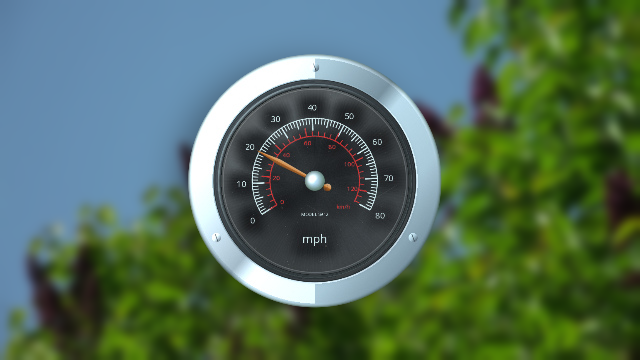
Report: 20 mph
